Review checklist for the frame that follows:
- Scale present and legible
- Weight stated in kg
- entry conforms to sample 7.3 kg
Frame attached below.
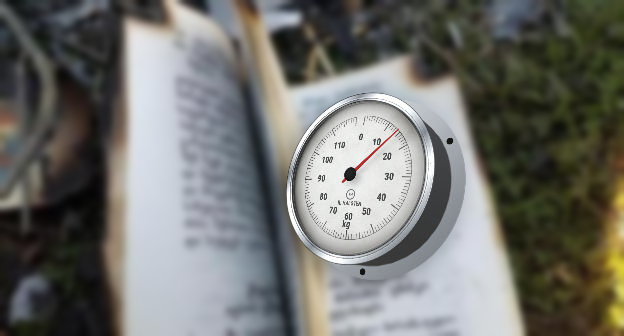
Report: 15 kg
